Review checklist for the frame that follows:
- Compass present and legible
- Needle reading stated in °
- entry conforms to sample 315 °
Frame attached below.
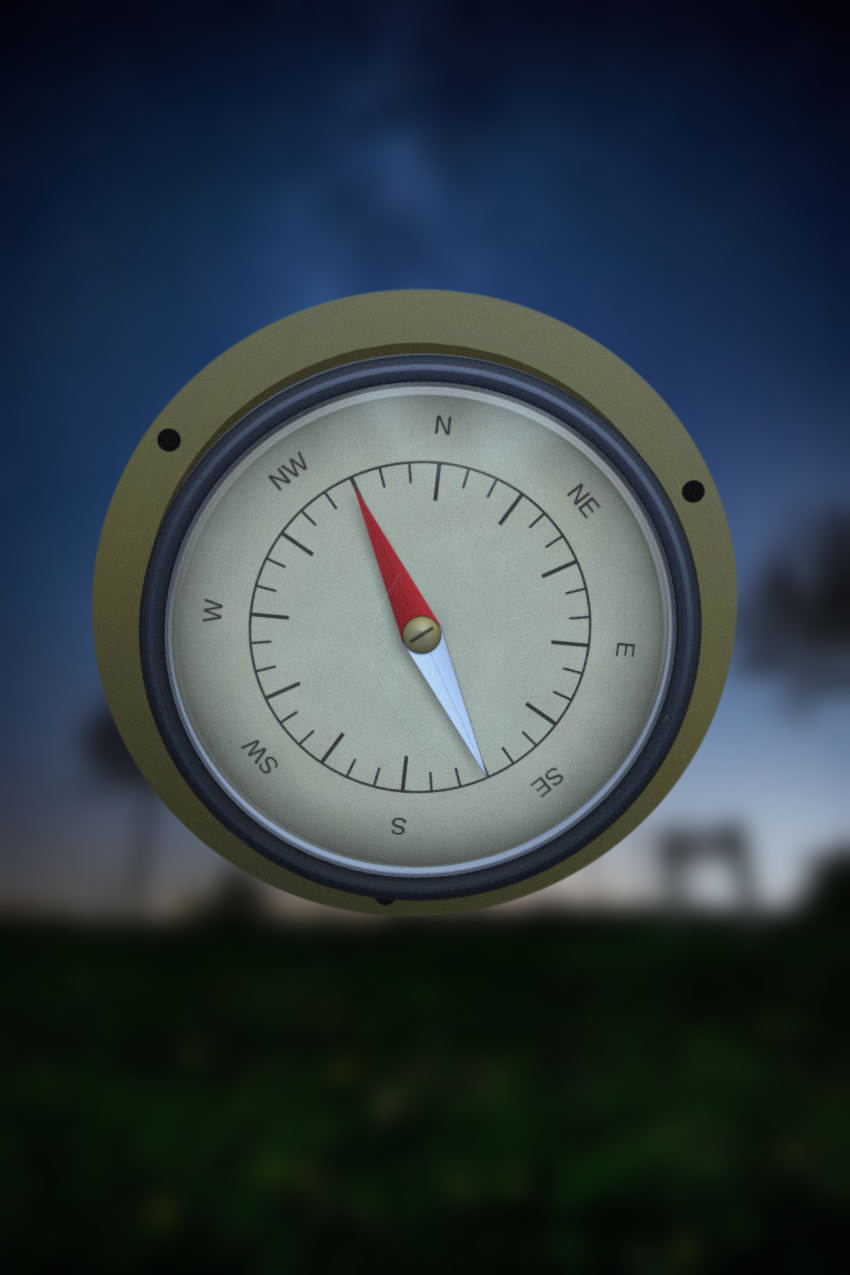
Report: 330 °
